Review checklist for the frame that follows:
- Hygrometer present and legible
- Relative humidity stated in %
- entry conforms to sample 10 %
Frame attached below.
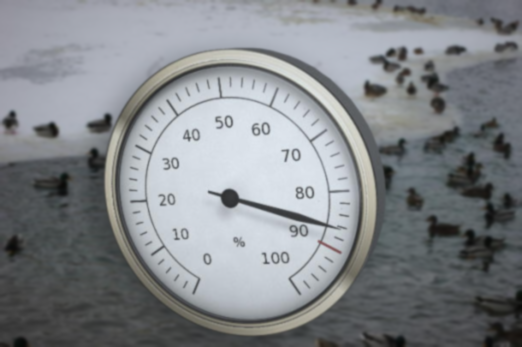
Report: 86 %
